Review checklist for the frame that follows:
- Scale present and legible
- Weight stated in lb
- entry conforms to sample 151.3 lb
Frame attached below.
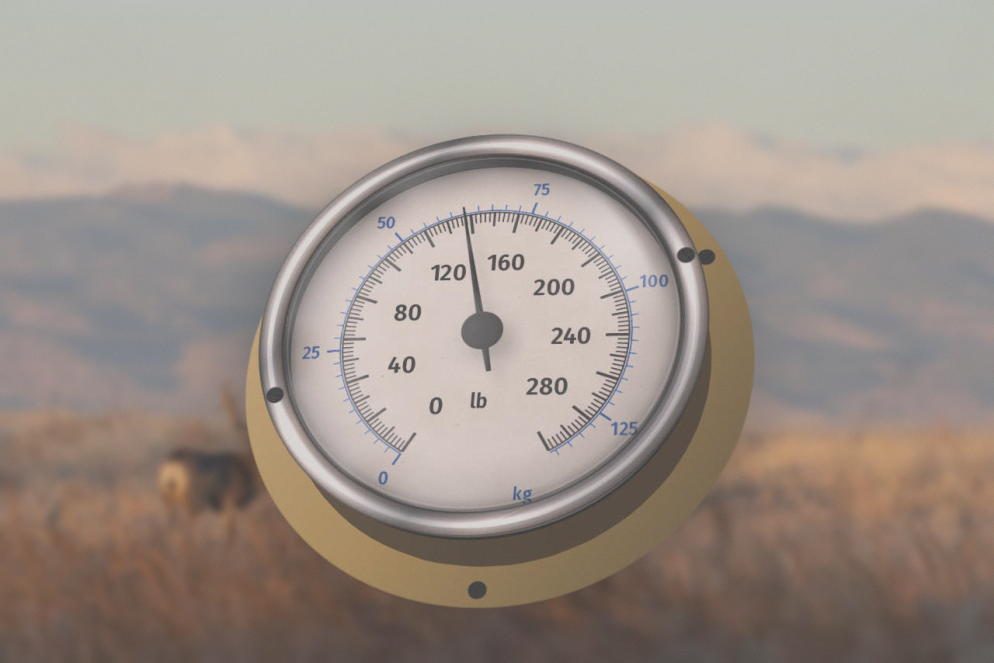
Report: 138 lb
